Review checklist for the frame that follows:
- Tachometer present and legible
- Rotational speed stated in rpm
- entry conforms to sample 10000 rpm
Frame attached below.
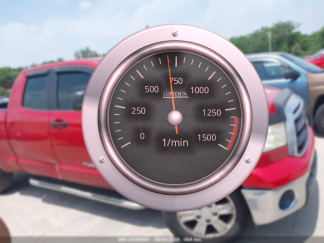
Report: 700 rpm
